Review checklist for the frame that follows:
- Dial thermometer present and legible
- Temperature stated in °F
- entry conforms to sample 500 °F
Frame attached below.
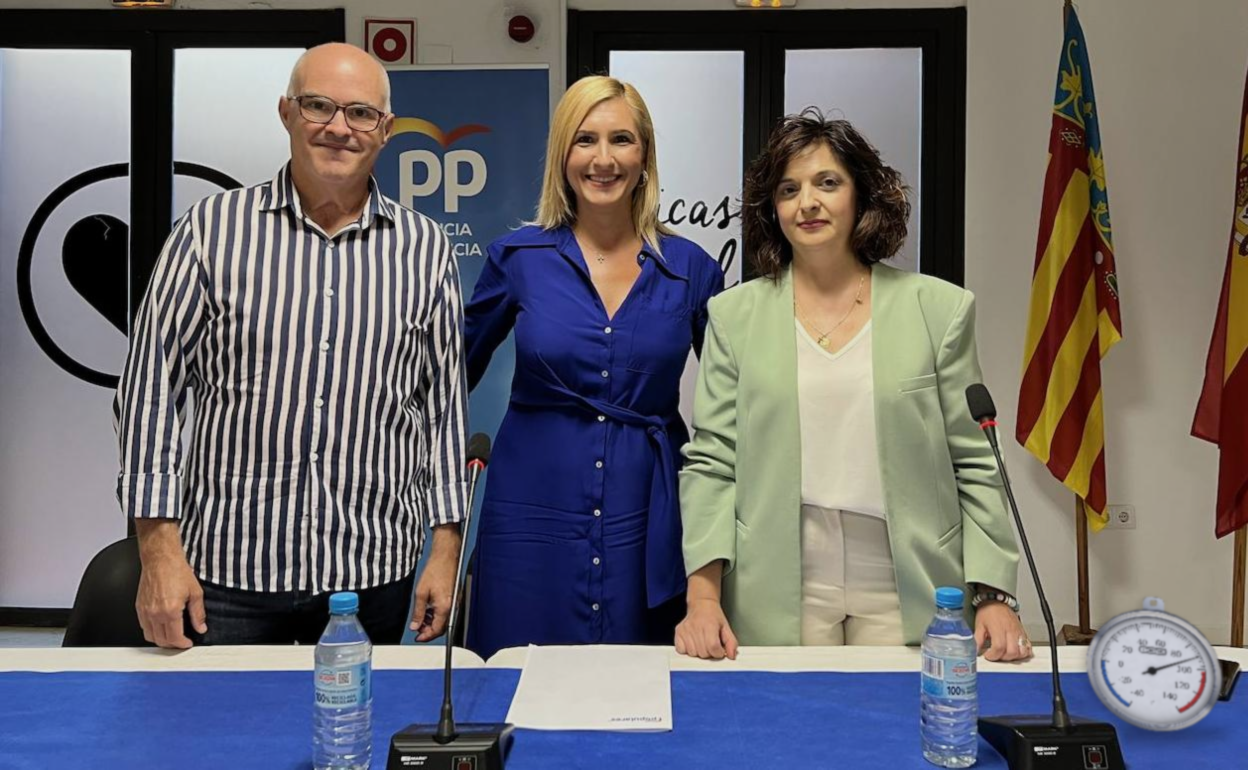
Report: 90 °F
